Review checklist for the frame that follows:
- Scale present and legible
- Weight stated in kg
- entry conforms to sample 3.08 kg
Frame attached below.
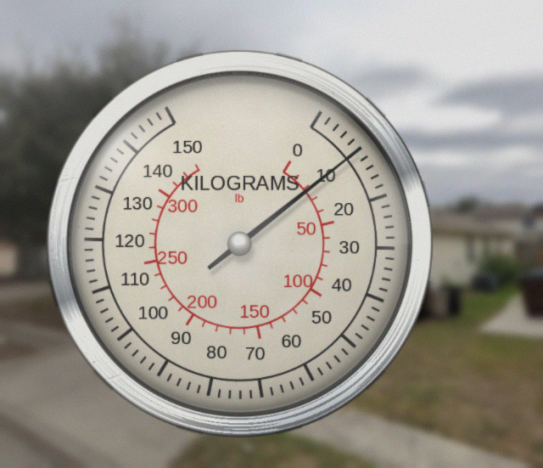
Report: 10 kg
